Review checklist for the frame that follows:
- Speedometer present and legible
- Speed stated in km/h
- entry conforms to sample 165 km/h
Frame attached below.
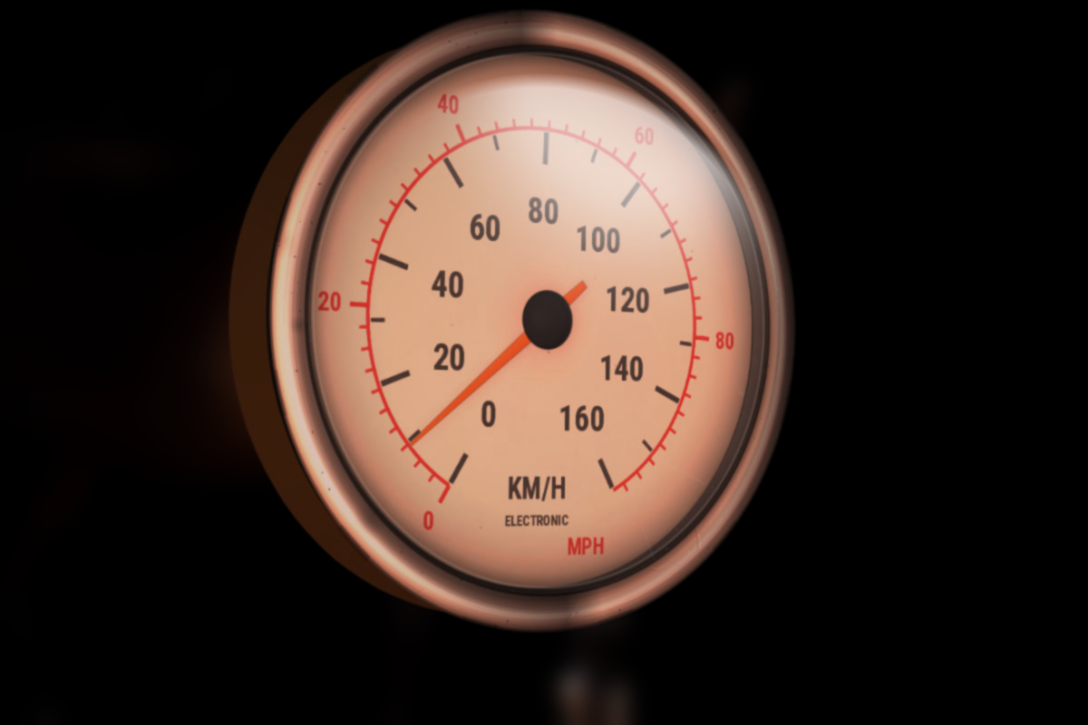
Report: 10 km/h
